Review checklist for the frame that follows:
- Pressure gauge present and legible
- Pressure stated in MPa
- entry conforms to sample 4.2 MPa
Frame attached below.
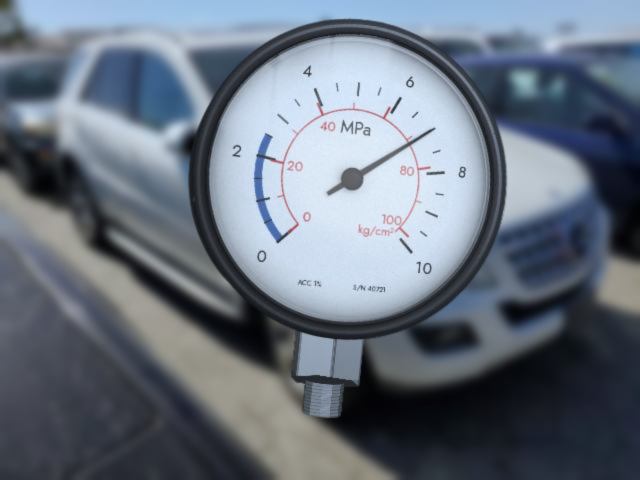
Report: 7 MPa
